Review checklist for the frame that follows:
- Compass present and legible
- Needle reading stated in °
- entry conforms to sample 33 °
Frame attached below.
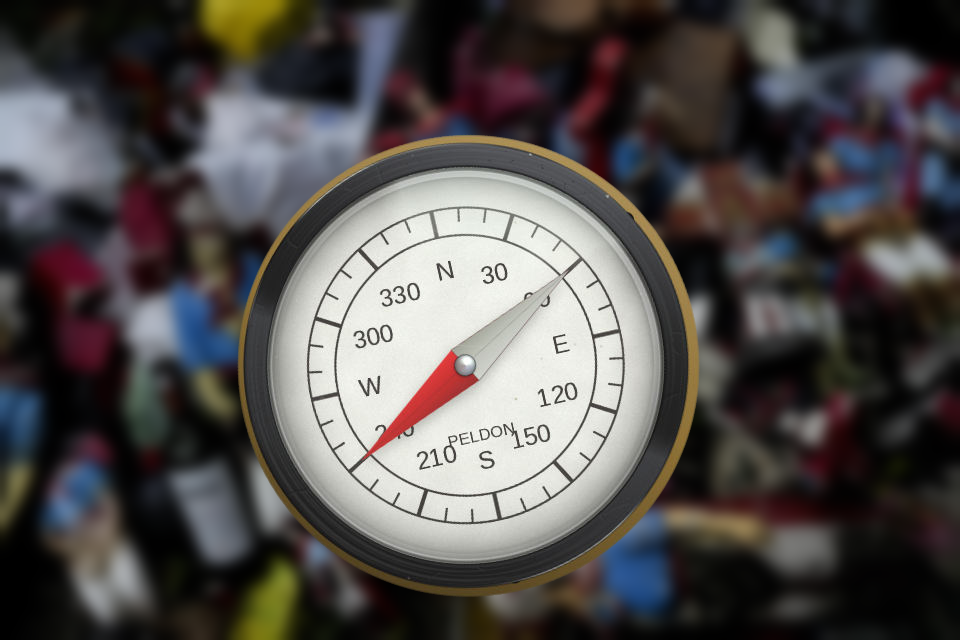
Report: 240 °
